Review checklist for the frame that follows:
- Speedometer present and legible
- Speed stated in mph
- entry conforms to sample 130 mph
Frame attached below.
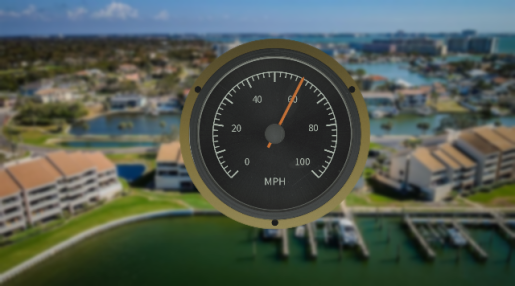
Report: 60 mph
